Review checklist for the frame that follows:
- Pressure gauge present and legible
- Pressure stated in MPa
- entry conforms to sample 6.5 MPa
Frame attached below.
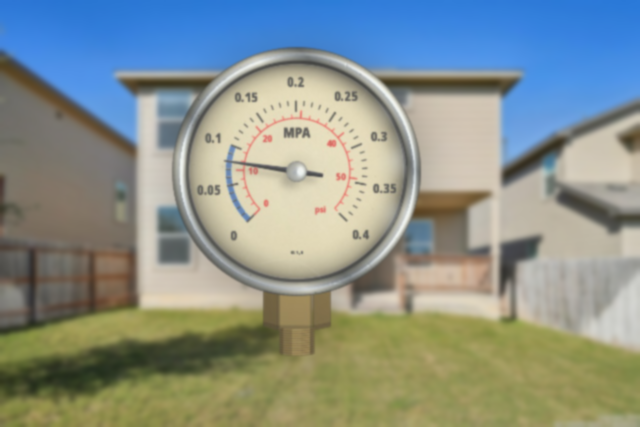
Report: 0.08 MPa
